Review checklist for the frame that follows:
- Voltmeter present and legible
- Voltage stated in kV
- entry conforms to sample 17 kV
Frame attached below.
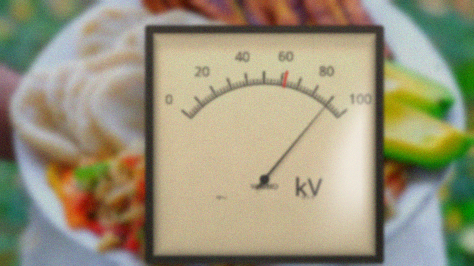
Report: 90 kV
